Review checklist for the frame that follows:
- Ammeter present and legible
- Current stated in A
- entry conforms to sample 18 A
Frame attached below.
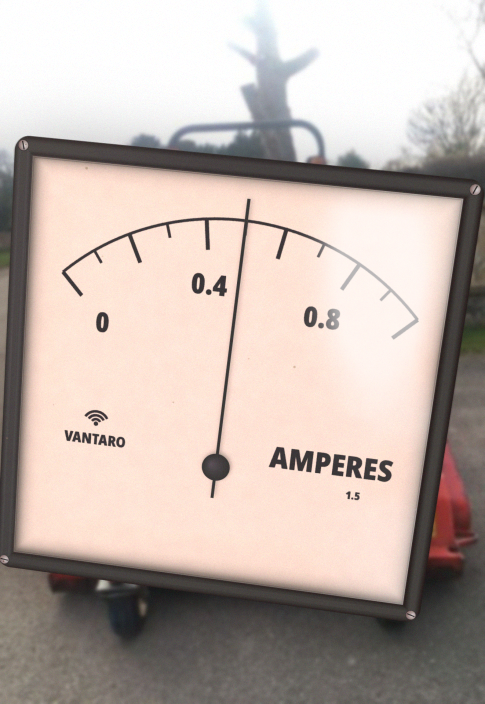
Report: 0.5 A
